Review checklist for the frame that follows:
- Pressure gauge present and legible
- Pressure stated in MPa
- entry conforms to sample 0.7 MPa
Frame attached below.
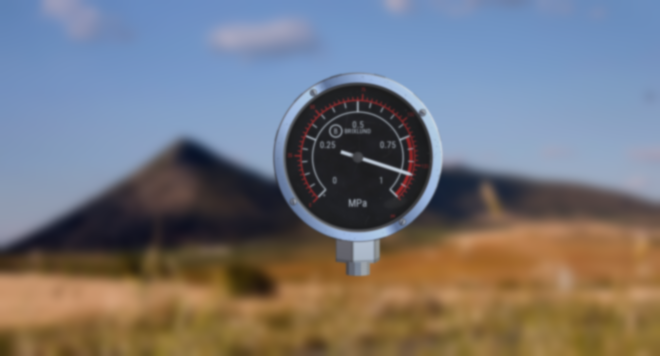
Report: 0.9 MPa
